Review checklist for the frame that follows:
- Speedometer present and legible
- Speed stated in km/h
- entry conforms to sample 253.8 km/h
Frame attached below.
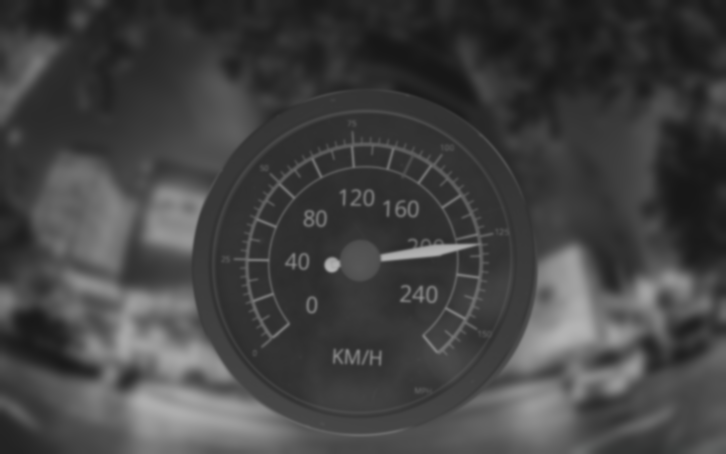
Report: 205 km/h
